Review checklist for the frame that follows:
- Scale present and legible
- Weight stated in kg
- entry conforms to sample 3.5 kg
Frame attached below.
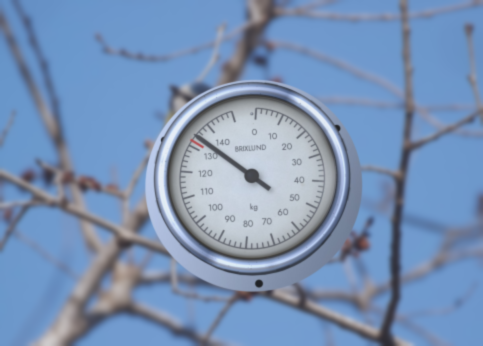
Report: 134 kg
